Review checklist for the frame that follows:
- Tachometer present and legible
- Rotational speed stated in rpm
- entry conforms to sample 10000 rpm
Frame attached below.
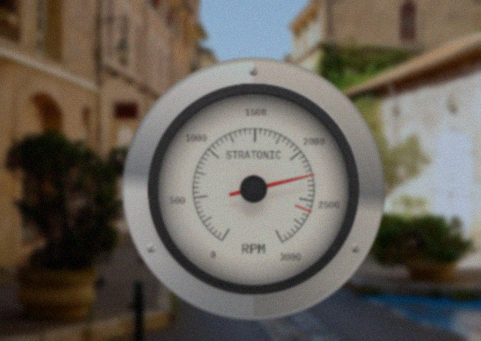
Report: 2250 rpm
